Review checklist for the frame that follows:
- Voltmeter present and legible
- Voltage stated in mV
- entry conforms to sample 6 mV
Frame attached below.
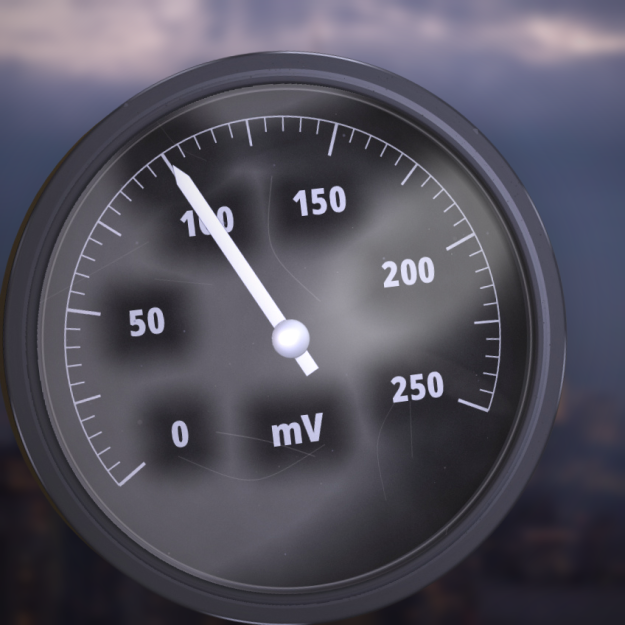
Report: 100 mV
